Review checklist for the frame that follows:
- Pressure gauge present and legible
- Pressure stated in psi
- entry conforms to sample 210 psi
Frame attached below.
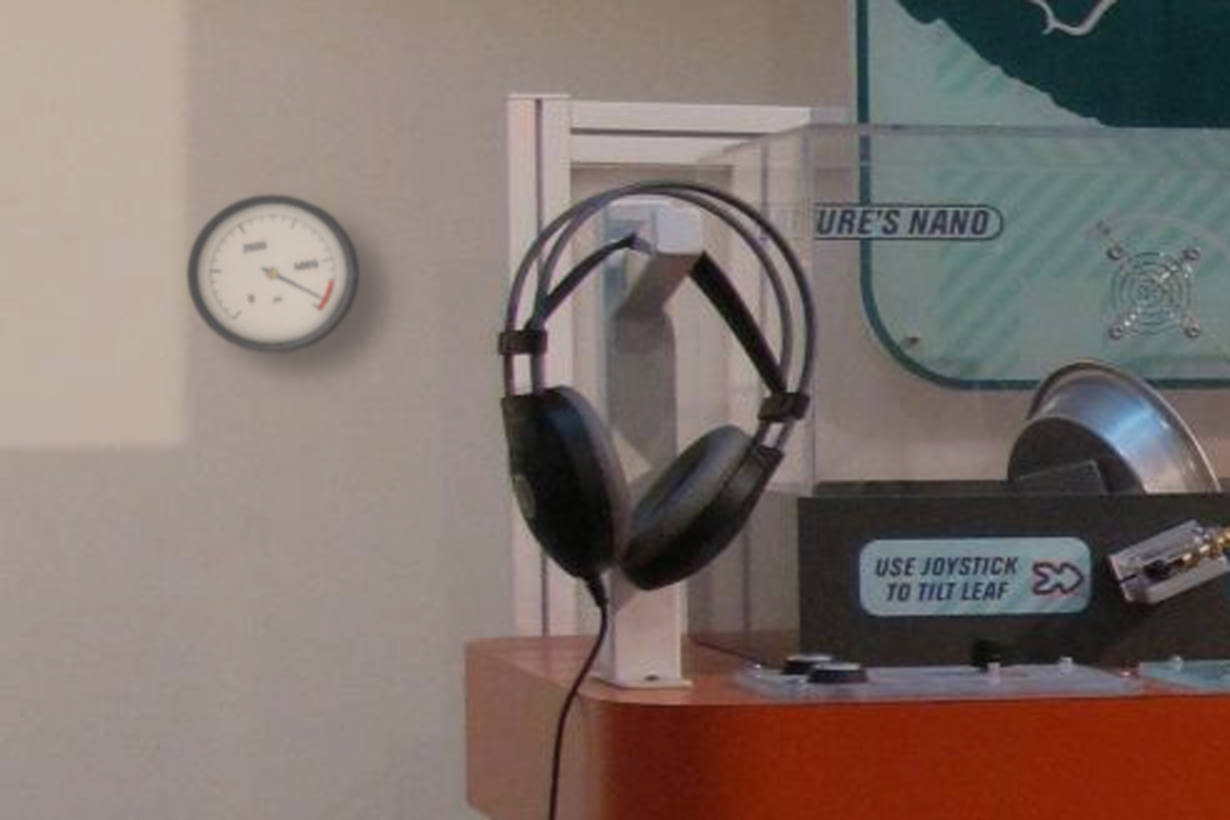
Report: 4800 psi
